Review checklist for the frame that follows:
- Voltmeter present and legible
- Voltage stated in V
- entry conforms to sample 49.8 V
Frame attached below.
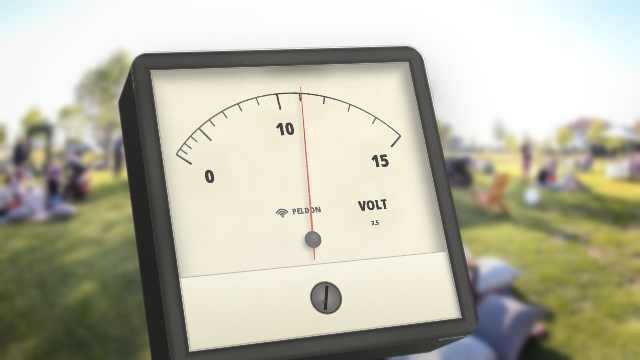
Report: 11 V
